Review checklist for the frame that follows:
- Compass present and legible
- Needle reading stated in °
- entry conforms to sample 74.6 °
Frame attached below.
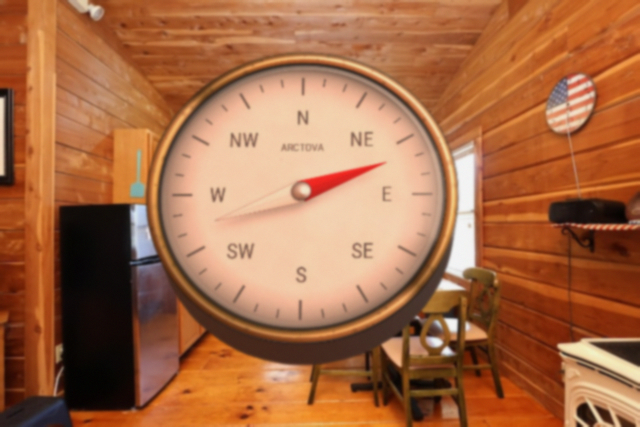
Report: 70 °
